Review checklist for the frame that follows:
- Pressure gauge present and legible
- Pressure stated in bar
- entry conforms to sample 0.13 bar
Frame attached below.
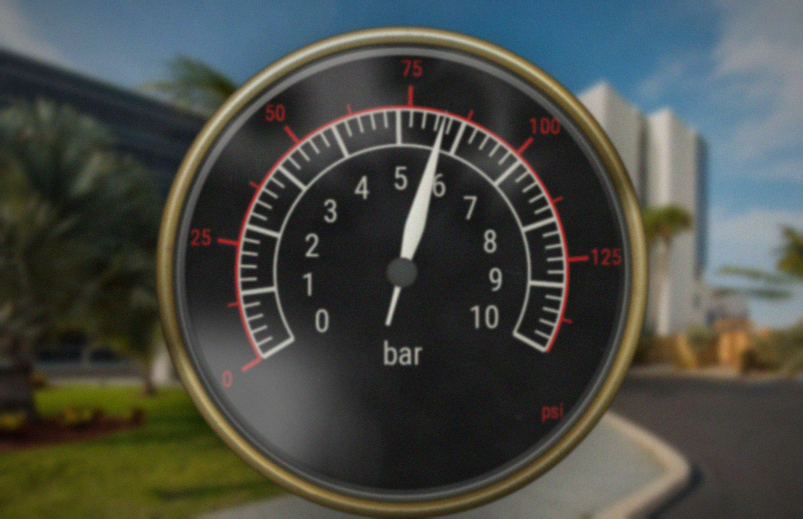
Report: 5.7 bar
